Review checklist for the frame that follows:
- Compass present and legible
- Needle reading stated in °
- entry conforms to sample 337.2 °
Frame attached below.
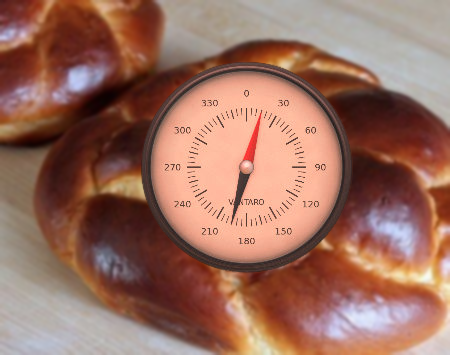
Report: 15 °
